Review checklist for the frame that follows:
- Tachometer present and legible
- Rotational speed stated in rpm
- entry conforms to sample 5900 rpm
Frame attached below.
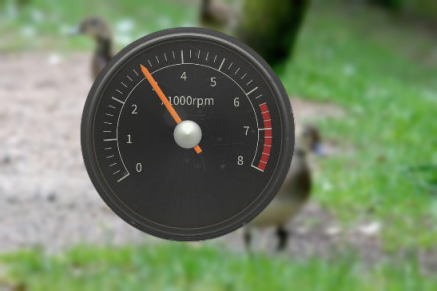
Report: 3000 rpm
